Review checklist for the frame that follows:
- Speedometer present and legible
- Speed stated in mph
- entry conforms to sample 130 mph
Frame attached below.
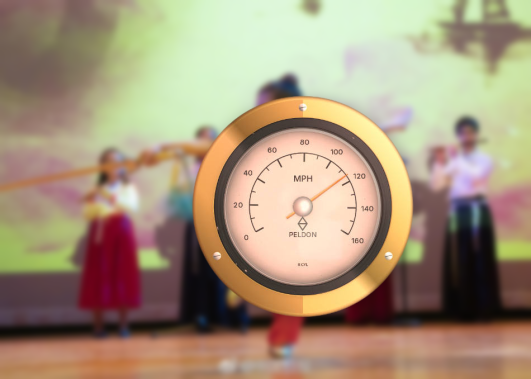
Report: 115 mph
